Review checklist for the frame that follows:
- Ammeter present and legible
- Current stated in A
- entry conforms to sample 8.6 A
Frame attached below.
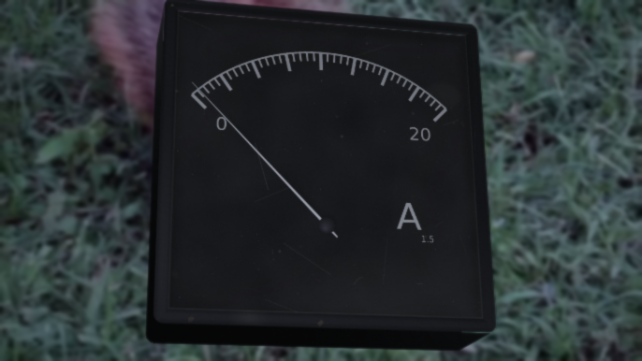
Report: 0.5 A
